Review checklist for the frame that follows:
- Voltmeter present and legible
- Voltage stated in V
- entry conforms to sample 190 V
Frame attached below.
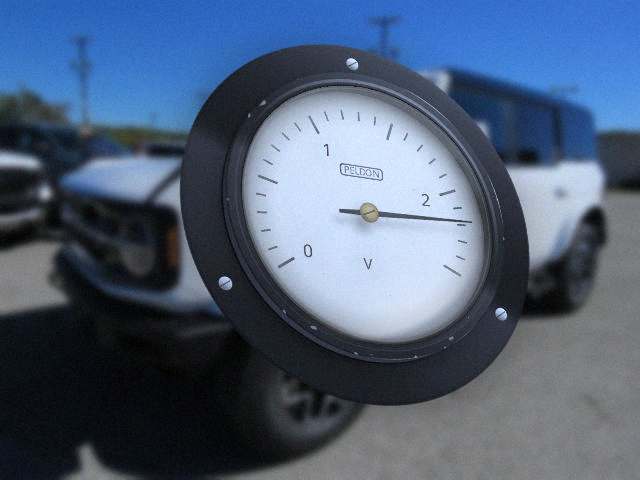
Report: 2.2 V
